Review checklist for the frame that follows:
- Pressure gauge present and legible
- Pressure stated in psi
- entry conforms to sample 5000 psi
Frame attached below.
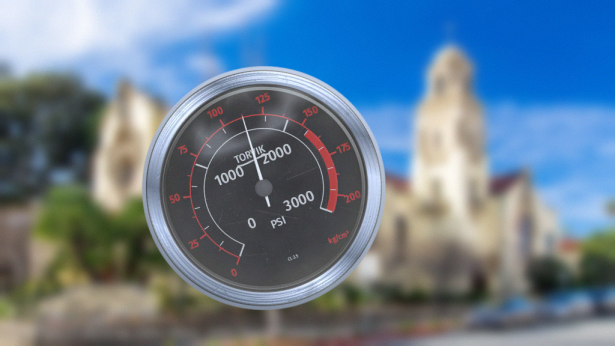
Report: 1600 psi
